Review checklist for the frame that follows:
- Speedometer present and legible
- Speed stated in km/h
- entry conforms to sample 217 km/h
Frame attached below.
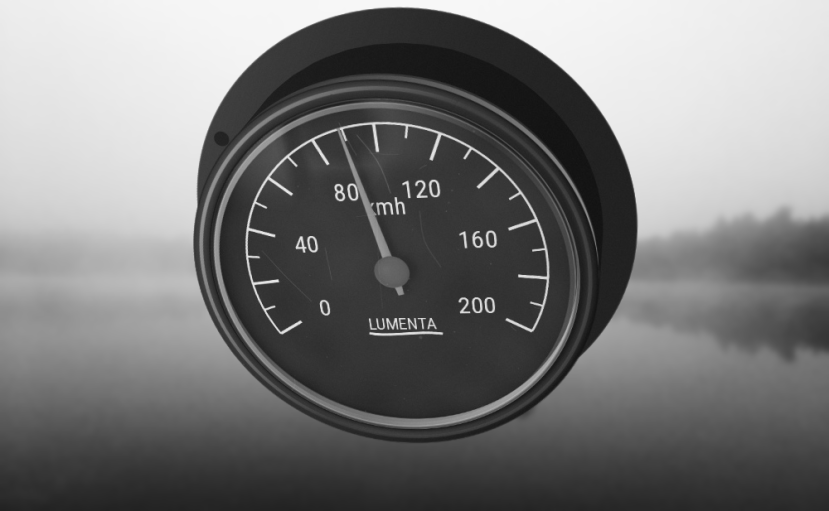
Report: 90 km/h
